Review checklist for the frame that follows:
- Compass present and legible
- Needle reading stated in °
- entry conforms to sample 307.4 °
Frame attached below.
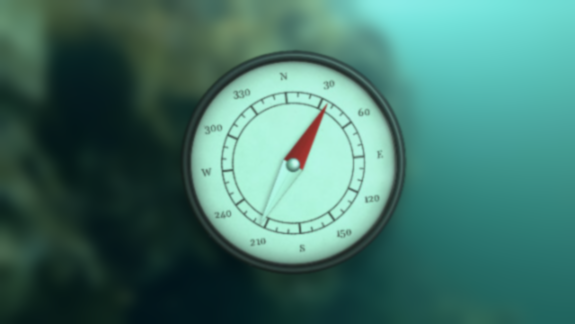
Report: 35 °
